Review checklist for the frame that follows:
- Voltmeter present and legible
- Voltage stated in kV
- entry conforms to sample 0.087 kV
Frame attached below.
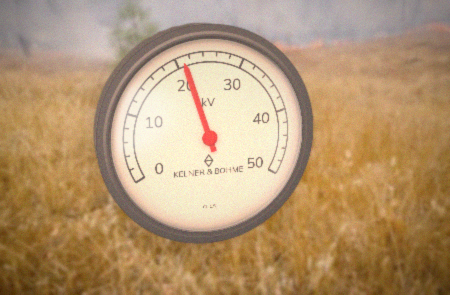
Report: 21 kV
